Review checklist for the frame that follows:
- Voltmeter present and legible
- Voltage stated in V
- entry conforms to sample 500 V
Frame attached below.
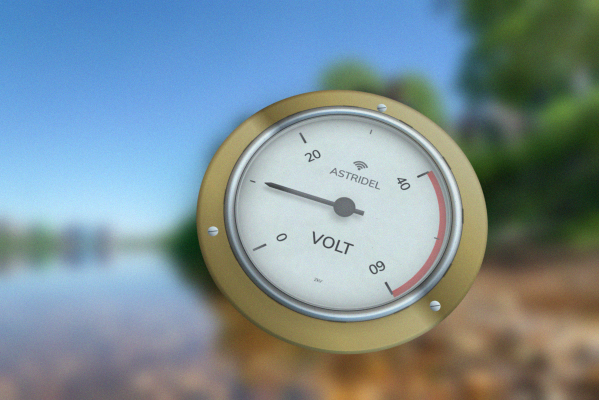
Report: 10 V
